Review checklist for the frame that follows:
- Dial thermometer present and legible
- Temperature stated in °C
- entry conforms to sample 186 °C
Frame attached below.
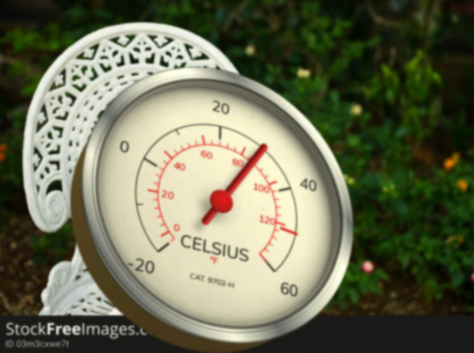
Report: 30 °C
